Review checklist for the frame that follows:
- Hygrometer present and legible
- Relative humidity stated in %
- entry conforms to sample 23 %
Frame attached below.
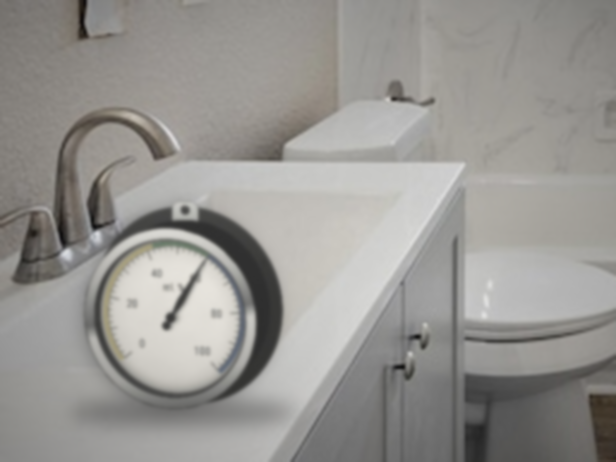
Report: 60 %
